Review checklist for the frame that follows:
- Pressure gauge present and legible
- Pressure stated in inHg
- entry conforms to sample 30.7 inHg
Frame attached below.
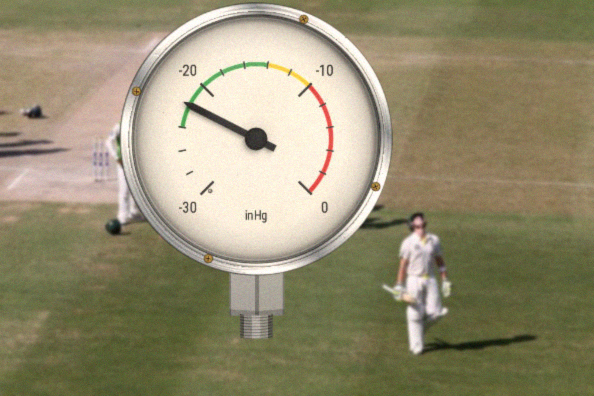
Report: -22 inHg
